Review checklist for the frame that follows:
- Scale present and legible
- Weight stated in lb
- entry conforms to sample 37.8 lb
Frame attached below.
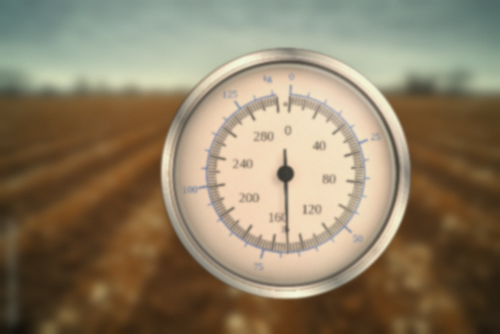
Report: 150 lb
